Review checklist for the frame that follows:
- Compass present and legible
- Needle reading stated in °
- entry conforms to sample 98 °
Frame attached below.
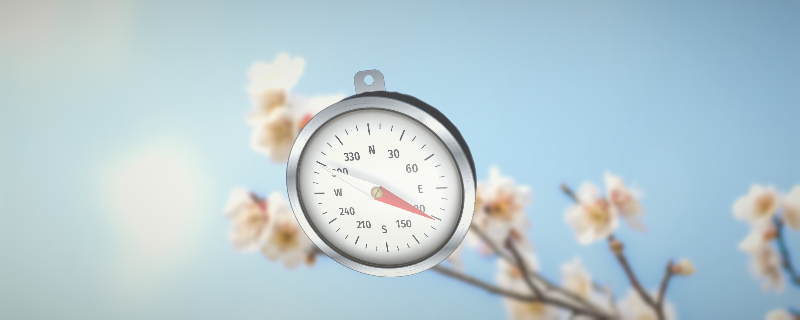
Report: 120 °
